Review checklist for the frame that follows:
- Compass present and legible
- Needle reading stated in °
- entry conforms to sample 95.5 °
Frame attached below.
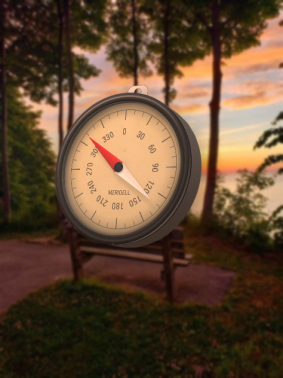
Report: 310 °
